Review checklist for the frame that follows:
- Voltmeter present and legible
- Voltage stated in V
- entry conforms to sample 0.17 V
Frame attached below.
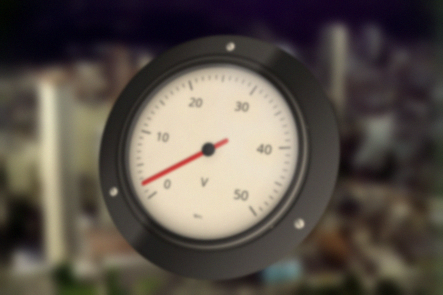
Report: 2 V
